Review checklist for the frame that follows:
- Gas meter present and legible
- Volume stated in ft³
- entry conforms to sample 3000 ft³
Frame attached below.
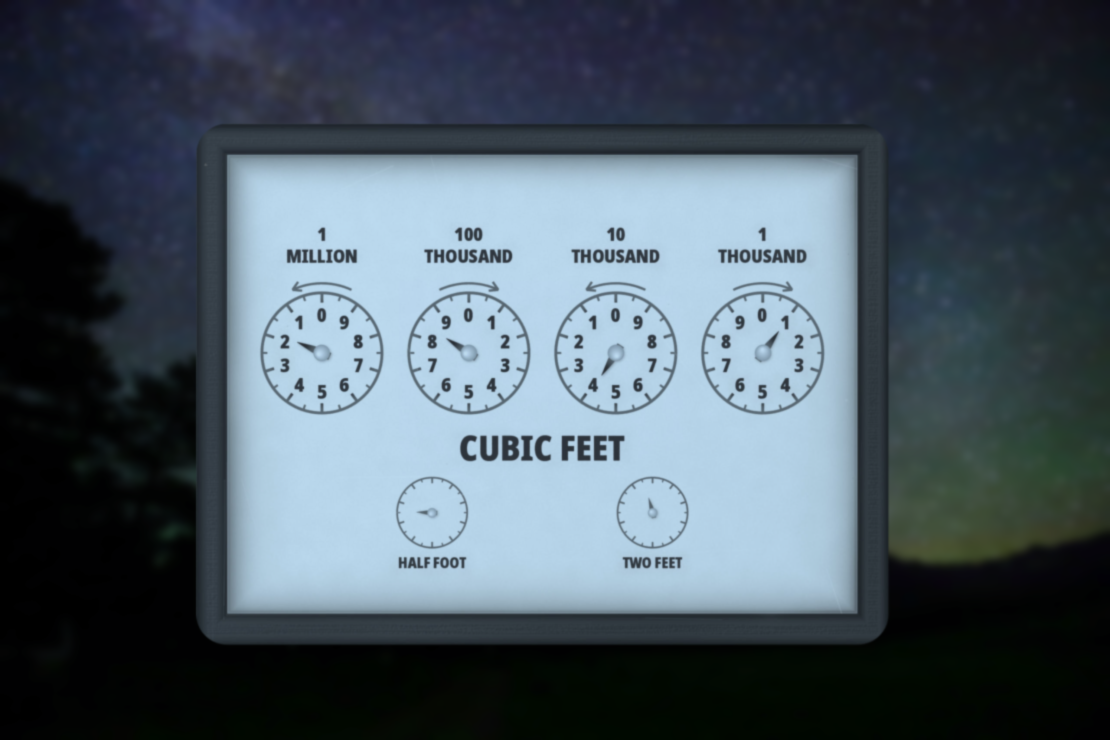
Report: 184100 ft³
